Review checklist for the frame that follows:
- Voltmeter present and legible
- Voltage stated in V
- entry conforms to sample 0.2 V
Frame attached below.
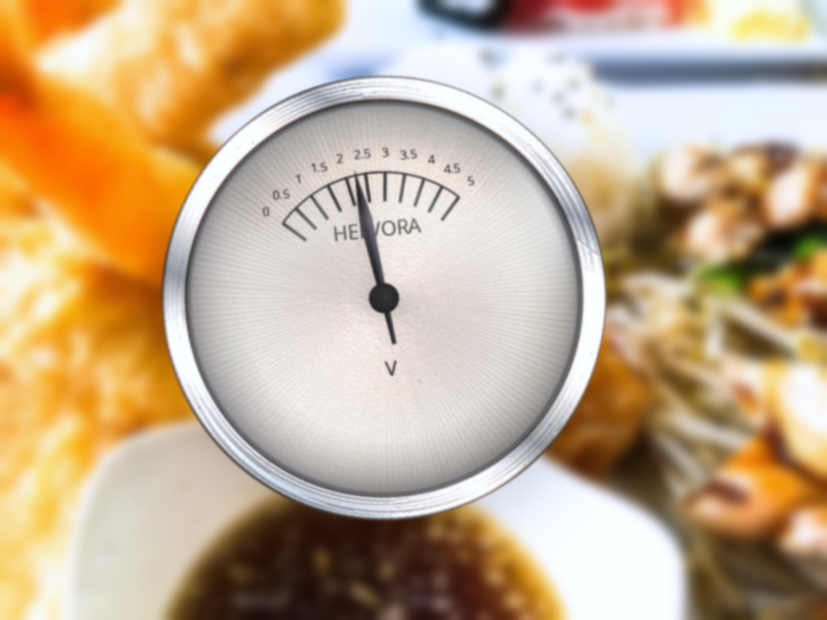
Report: 2.25 V
